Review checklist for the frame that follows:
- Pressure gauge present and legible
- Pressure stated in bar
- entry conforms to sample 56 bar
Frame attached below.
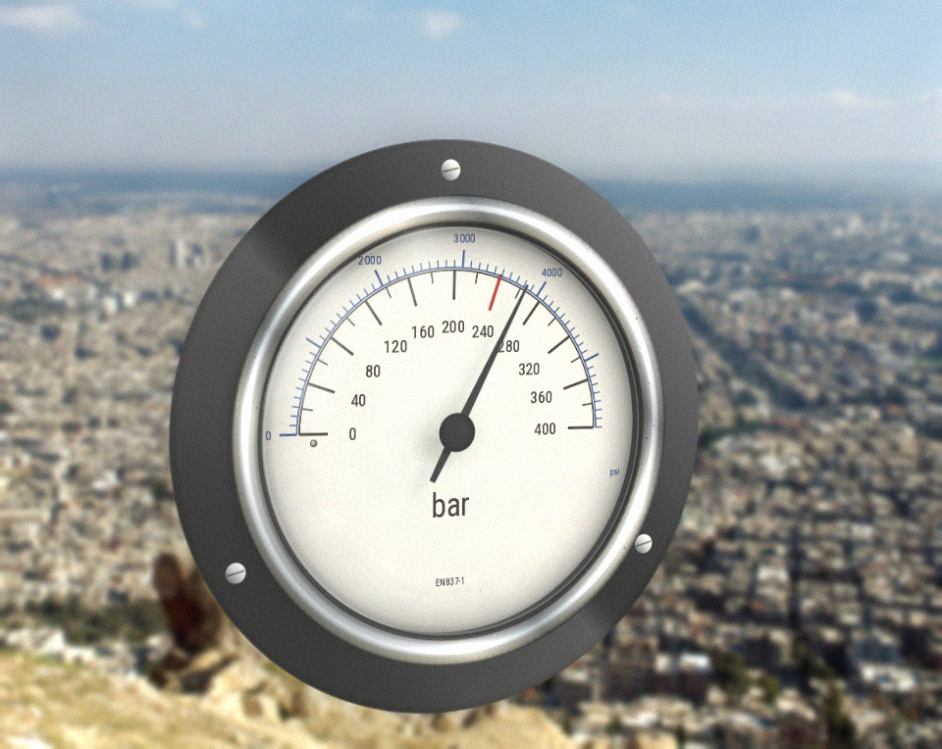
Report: 260 bar
